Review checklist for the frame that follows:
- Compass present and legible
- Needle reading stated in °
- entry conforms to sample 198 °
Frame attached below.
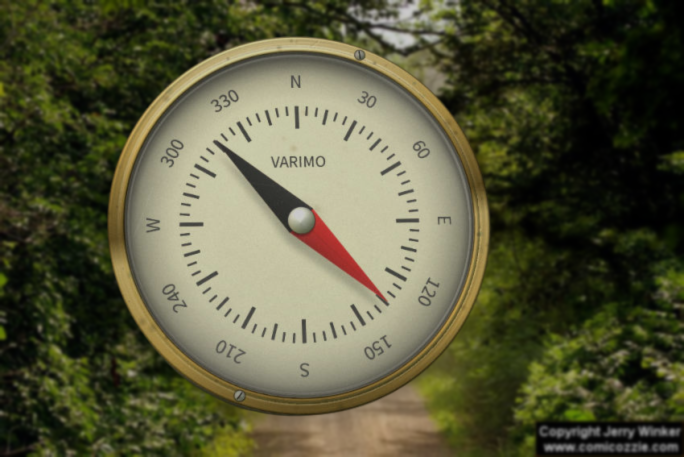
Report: 135 °
